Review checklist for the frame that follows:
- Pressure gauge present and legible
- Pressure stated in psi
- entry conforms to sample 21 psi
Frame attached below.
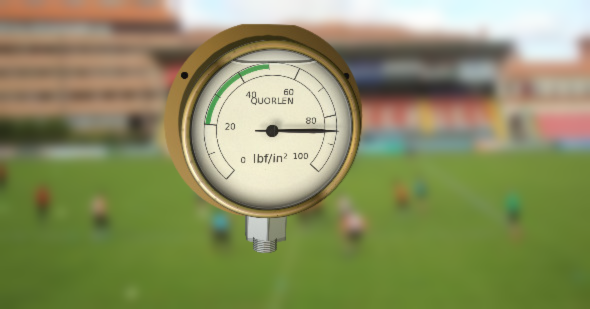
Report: 85 psi
